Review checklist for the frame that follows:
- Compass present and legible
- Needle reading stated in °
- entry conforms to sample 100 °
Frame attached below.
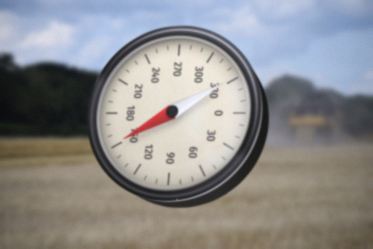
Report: 150 °
